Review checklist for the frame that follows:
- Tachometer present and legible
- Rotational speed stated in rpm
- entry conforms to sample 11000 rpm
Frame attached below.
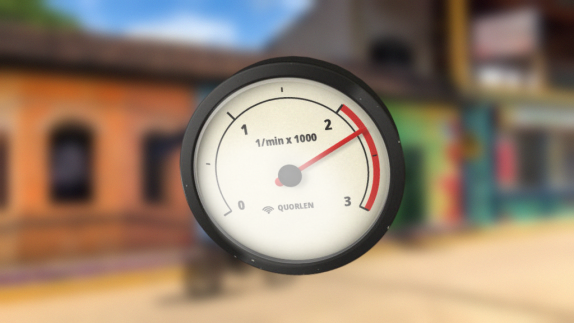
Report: 2250 rpm
